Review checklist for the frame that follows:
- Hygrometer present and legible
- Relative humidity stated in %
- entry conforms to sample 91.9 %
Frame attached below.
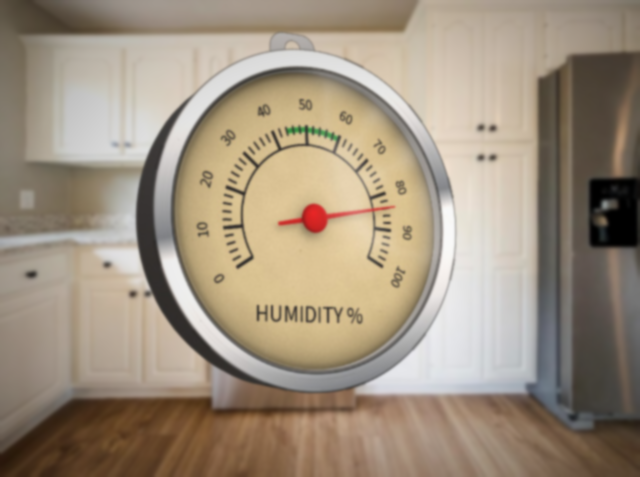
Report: 84 %
